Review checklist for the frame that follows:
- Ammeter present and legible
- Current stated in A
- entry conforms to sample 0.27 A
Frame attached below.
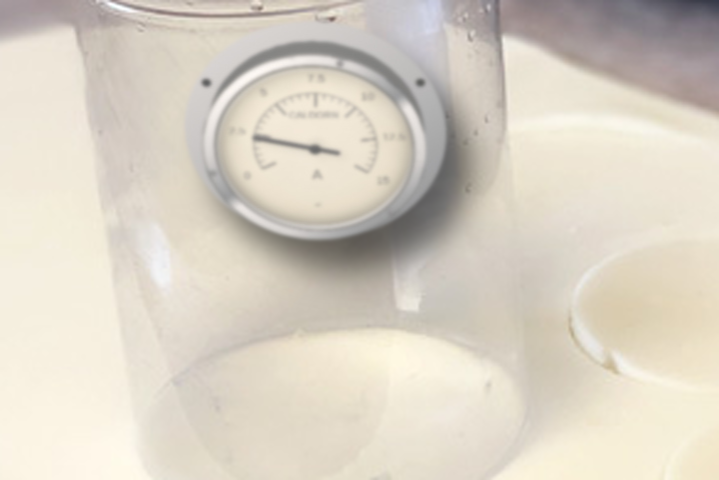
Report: 2.5 A
